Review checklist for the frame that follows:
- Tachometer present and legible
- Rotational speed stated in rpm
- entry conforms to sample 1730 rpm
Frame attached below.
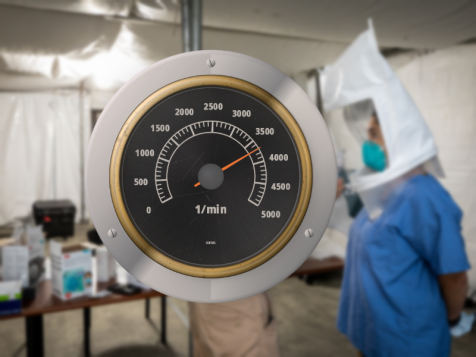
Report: 3700 rpm
